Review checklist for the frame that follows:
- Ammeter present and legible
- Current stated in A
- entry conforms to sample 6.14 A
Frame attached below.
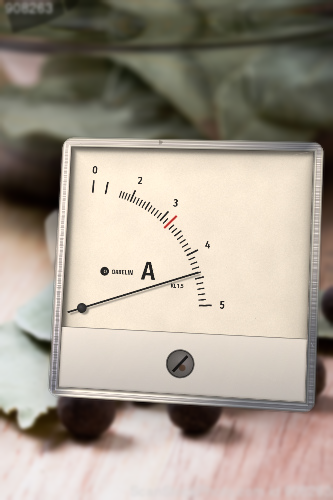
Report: 4.4 A
